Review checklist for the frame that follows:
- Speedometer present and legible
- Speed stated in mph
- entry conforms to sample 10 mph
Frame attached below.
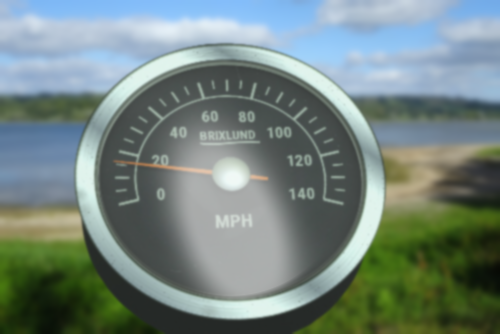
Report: 15 mph
